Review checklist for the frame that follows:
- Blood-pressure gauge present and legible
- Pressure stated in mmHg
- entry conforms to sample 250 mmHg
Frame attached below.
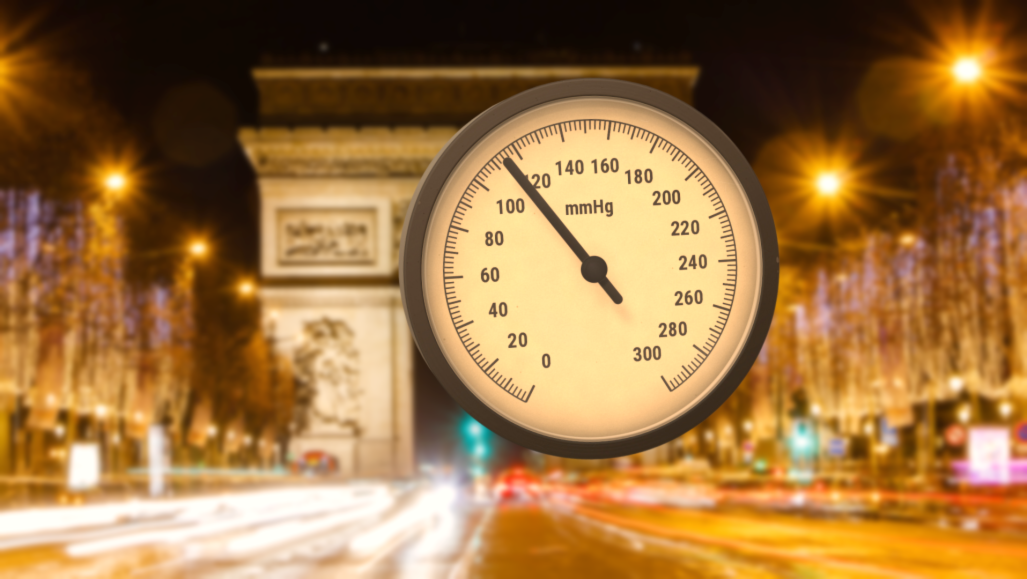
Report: 114 mmHg
